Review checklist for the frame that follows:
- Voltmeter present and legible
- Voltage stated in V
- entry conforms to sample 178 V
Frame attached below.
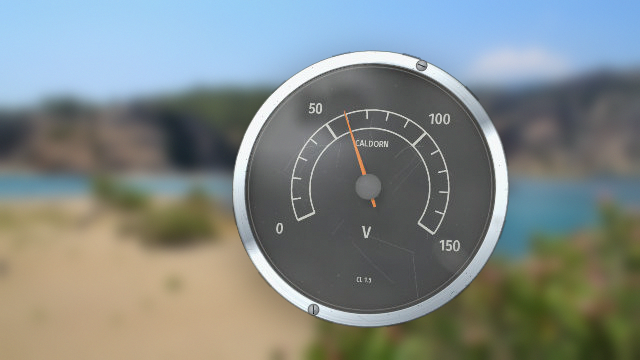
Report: 60 V
